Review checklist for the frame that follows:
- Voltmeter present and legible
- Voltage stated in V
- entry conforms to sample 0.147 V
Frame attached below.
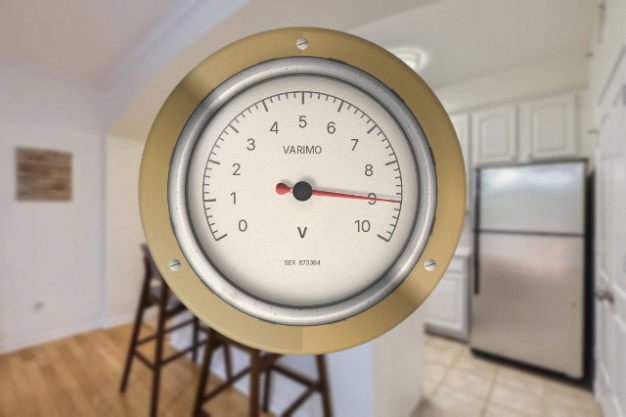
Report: 9 V
